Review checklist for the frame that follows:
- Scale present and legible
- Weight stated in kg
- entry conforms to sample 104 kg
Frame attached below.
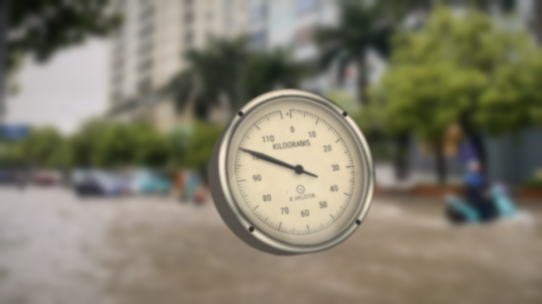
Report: 100 kg
